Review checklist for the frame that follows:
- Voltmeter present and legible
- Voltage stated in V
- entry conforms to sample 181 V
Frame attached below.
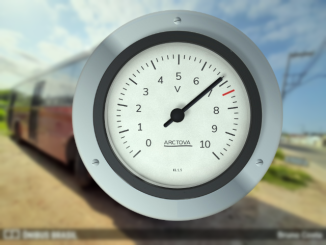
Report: 6.8 V
